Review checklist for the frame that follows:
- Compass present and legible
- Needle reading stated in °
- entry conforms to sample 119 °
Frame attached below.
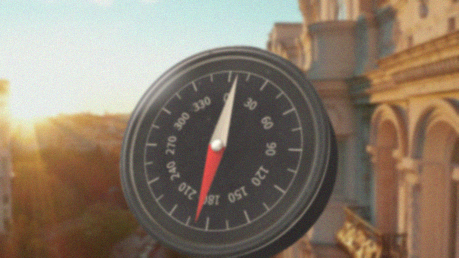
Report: 187.5 °
